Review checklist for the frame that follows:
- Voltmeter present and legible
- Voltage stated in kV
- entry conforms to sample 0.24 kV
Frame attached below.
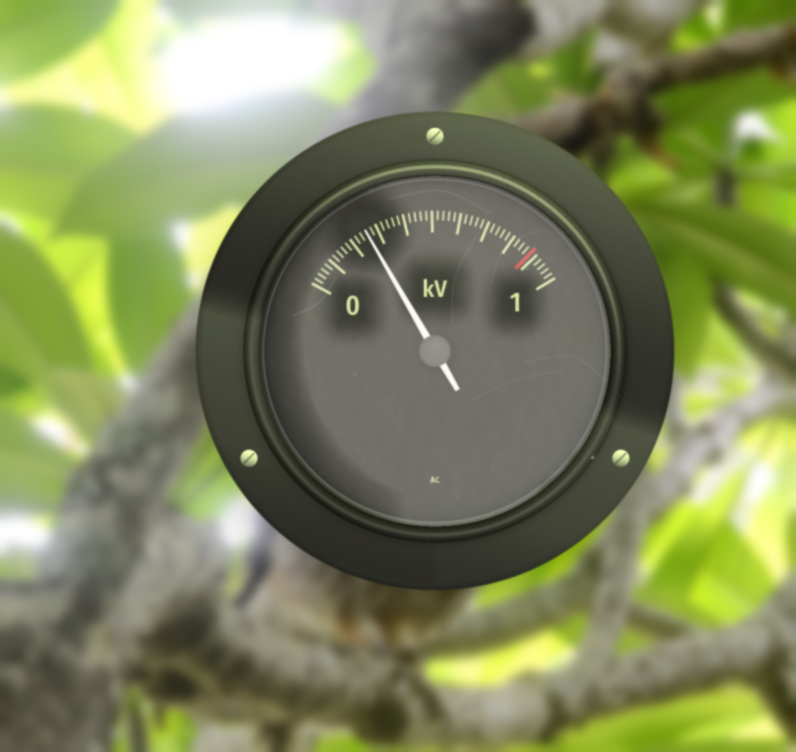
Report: 0.26 kV
